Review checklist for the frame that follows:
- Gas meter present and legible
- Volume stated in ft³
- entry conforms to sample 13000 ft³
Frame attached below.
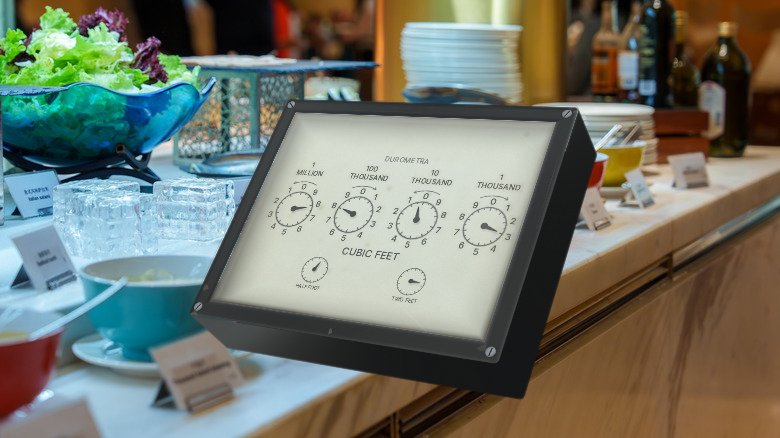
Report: 780300 ft³
